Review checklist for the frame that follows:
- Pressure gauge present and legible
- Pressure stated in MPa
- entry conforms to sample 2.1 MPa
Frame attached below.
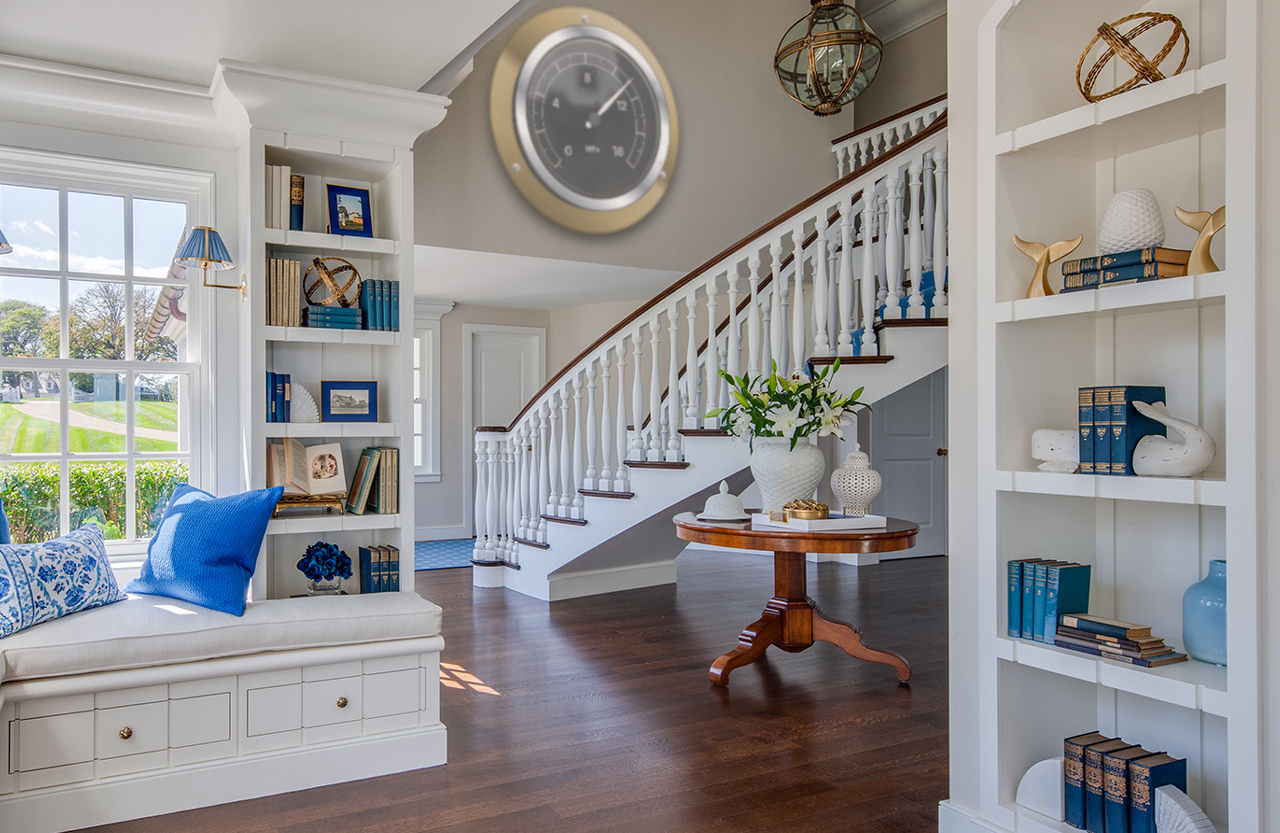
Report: 11 MPa
